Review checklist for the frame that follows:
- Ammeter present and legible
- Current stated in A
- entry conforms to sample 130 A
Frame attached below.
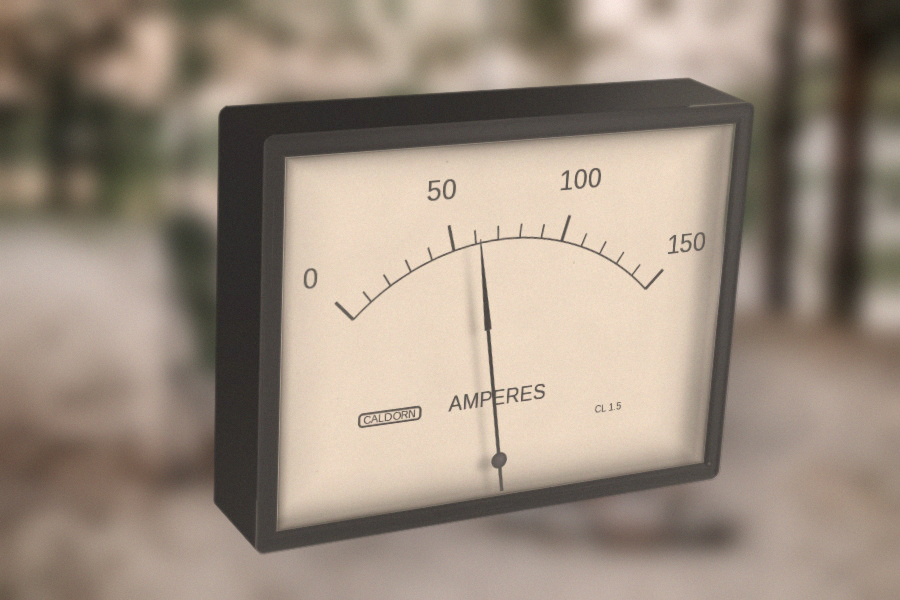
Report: 60 A
